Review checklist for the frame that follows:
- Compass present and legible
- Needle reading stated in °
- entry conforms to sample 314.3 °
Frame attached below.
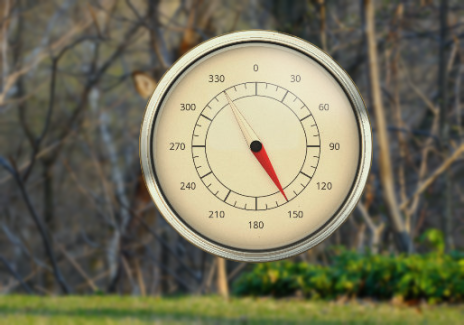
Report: 150 °
